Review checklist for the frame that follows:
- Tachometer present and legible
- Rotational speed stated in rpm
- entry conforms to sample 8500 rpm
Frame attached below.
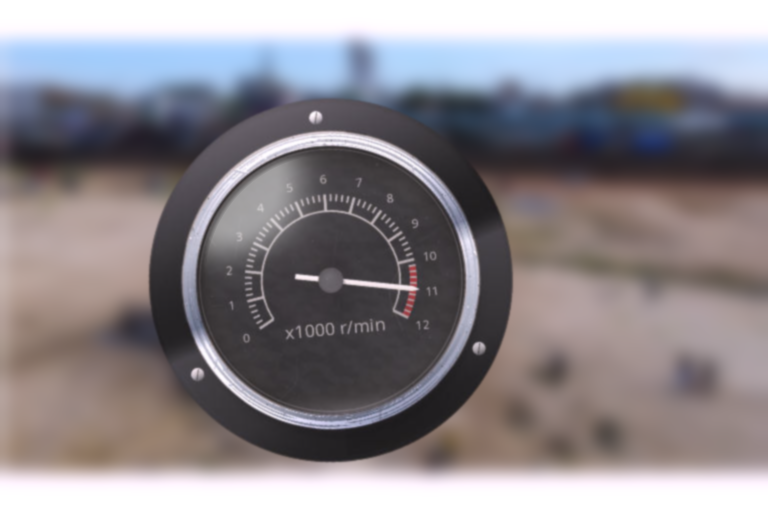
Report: 11000 rpm
